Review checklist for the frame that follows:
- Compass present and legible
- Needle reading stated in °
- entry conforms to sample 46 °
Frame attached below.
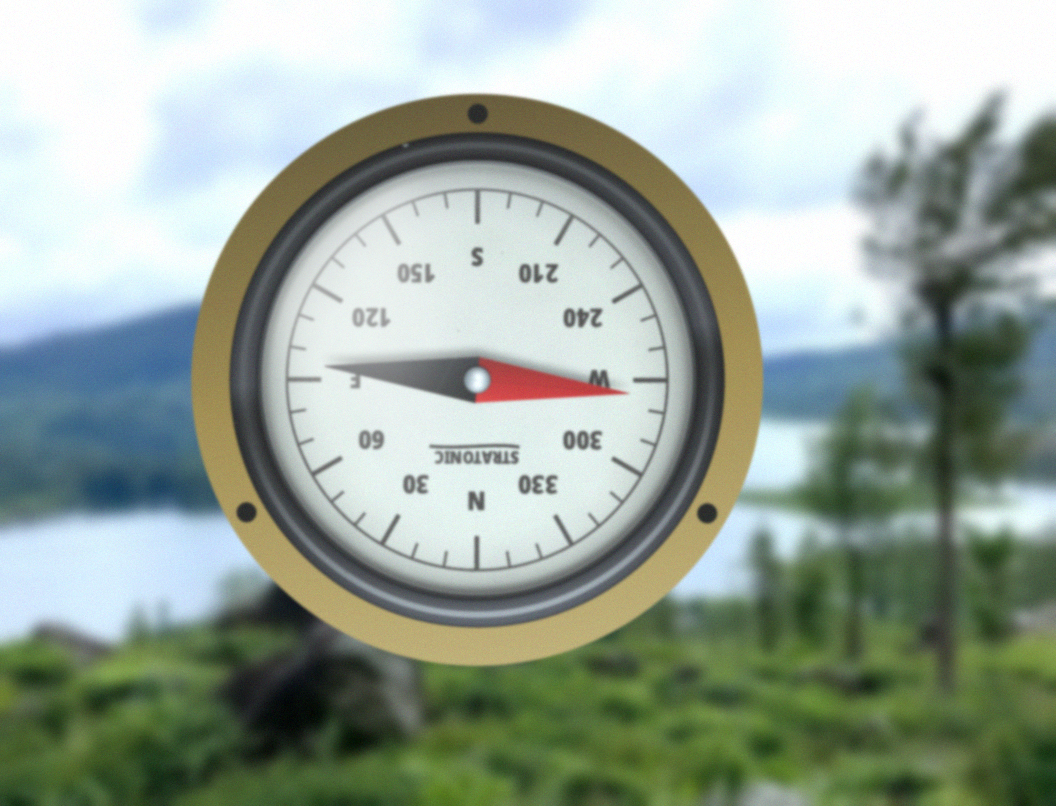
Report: 275 °
